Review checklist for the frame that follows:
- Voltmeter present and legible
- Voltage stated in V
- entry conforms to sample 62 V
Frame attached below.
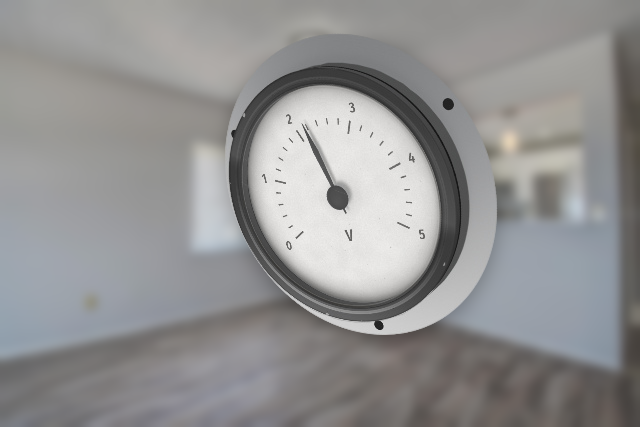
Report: 2.2 V
